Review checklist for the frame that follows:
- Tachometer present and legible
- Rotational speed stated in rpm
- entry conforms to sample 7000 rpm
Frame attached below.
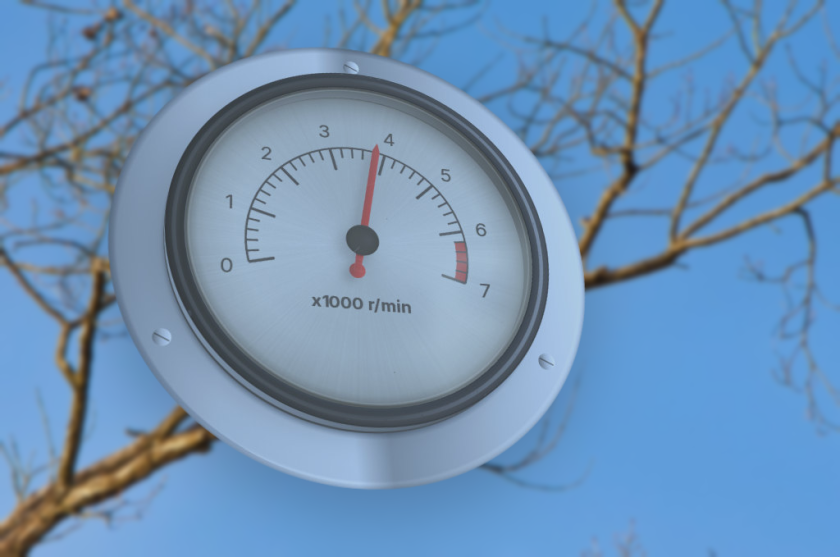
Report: 3800 rpm
